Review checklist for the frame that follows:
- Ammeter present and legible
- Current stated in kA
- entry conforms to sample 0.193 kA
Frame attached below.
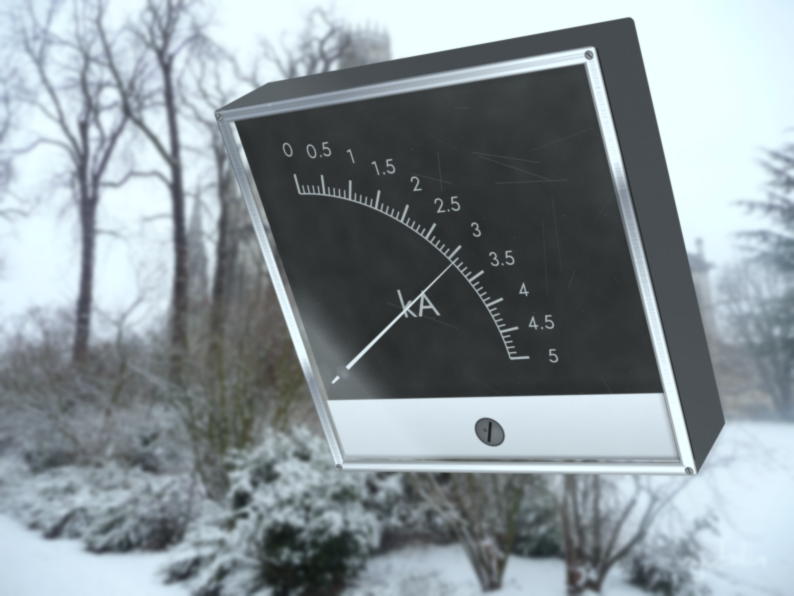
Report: 3.1 kA
